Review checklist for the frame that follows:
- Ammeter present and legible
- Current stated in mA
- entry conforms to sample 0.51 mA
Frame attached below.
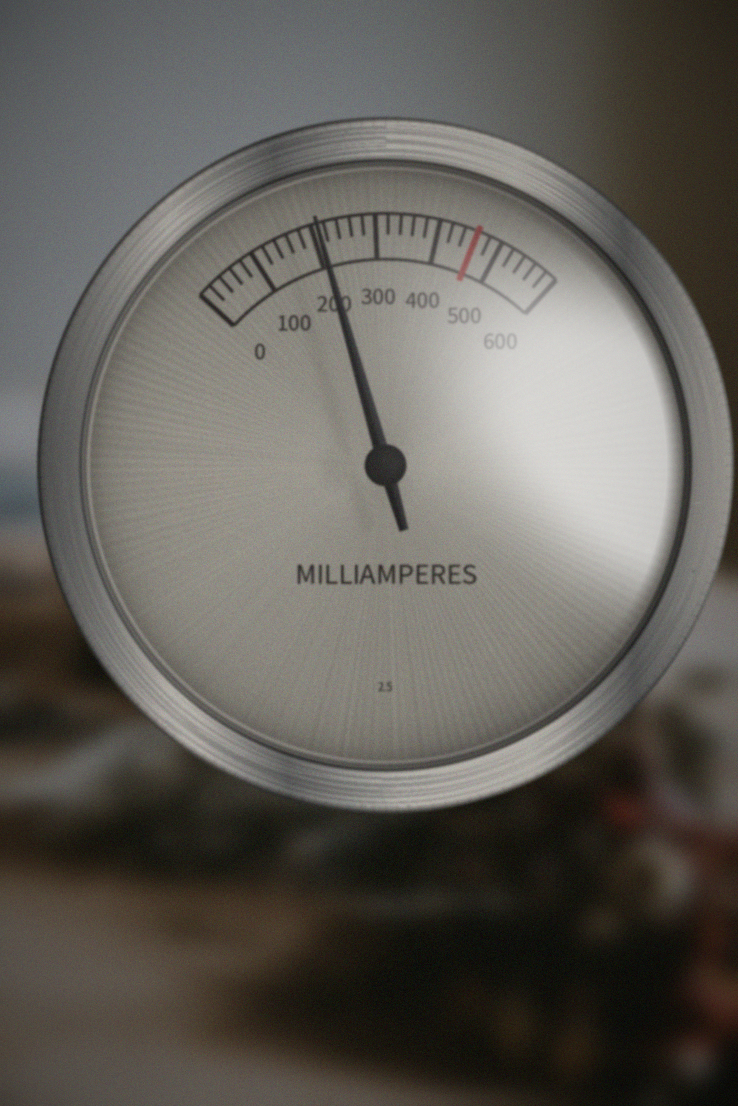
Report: 210 mA
